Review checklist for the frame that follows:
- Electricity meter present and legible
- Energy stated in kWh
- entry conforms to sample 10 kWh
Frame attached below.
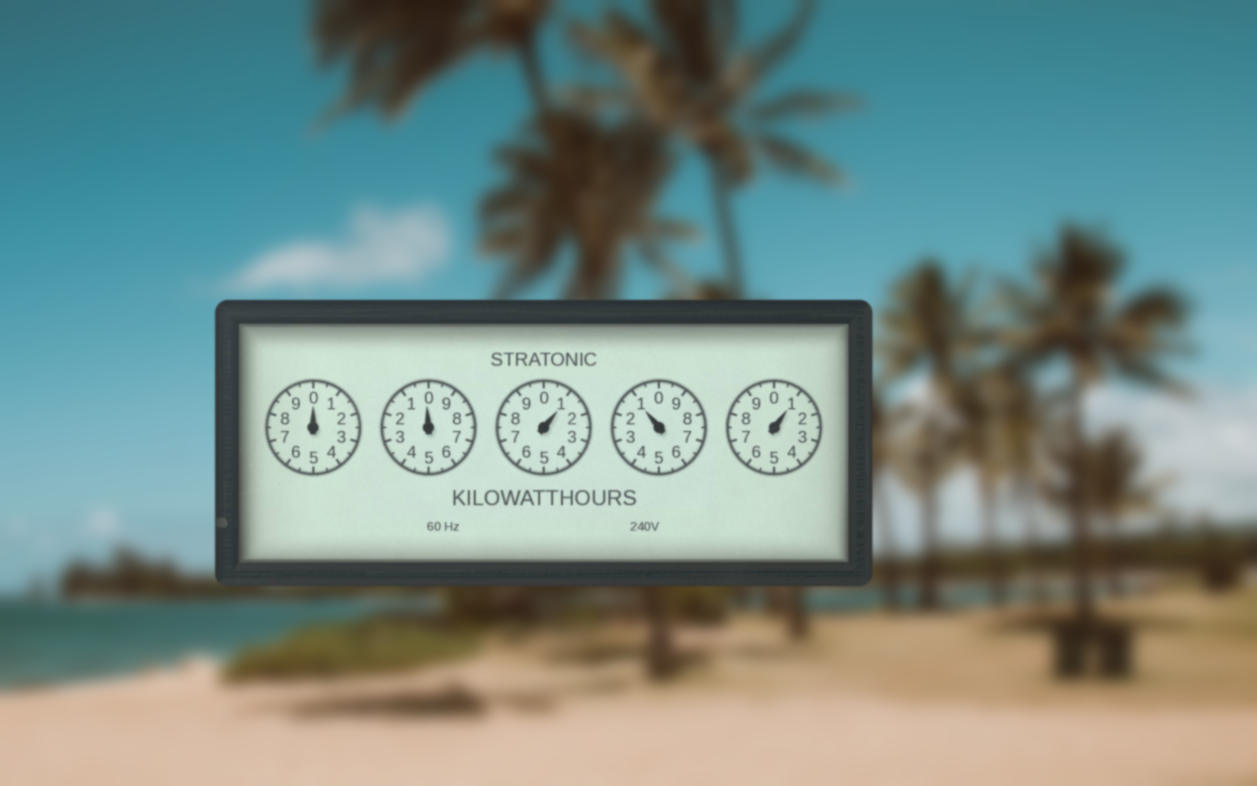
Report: 111 kWh
